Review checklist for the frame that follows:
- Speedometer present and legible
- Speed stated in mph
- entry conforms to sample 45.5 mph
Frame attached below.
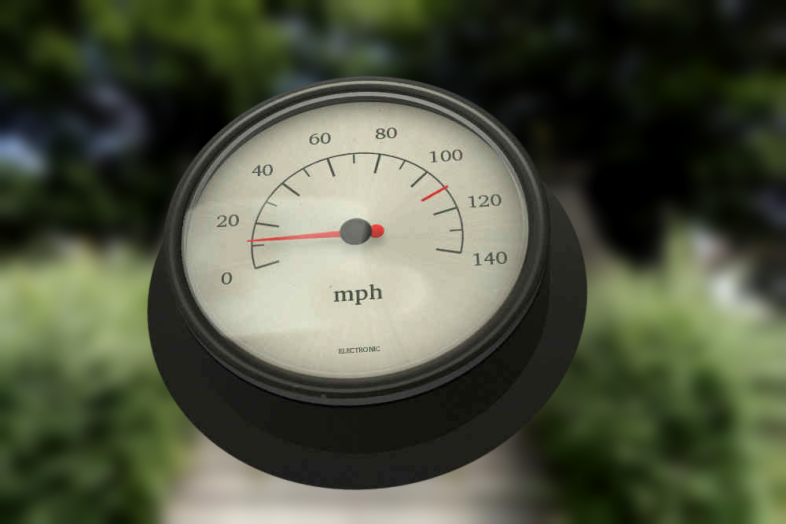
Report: 10 mph
